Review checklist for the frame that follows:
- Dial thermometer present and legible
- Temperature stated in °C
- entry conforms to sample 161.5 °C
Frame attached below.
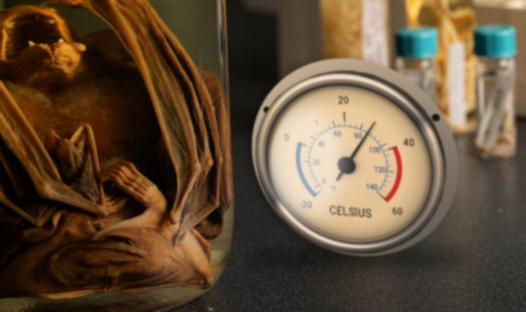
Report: 30 °C
